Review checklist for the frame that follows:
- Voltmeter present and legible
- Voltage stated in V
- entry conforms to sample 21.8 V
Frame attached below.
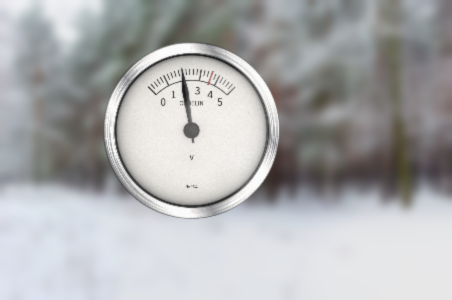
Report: 2 V
